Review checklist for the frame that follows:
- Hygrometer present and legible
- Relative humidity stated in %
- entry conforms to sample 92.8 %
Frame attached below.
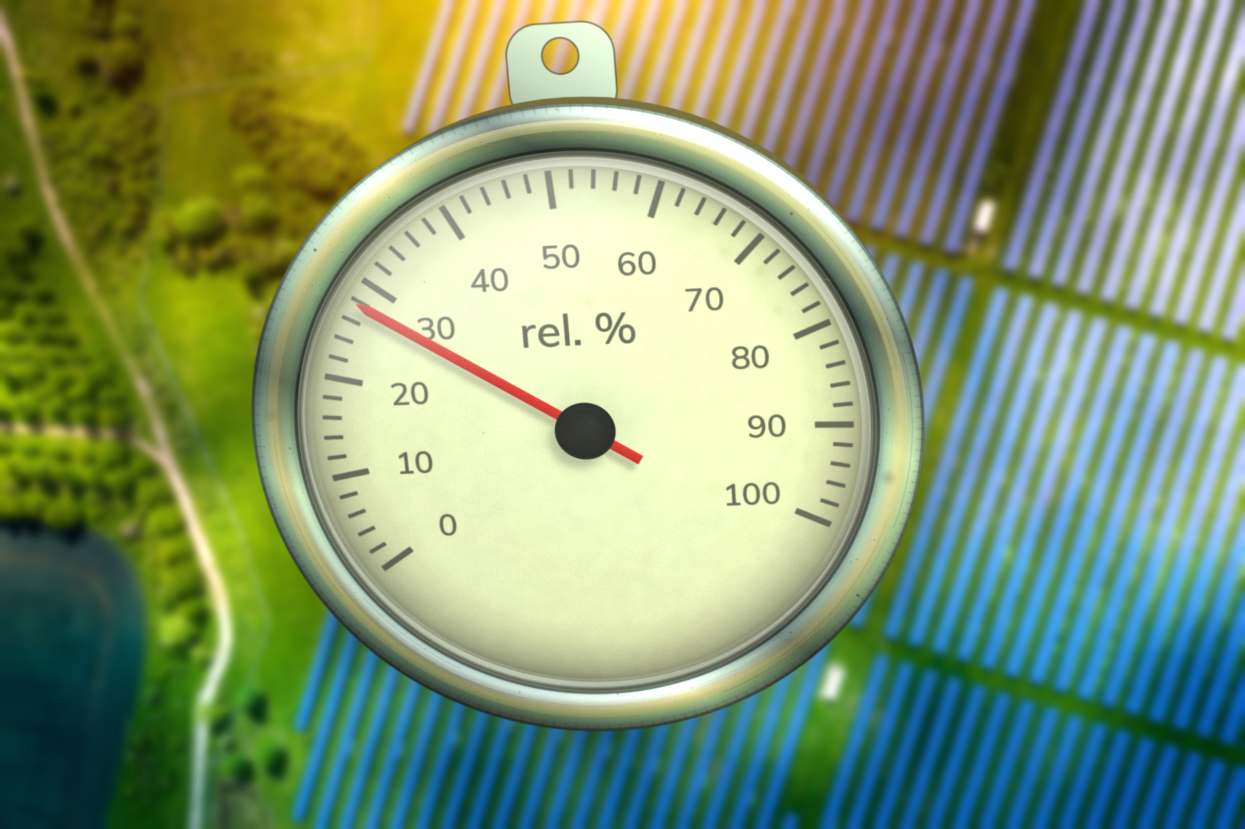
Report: 28 %
